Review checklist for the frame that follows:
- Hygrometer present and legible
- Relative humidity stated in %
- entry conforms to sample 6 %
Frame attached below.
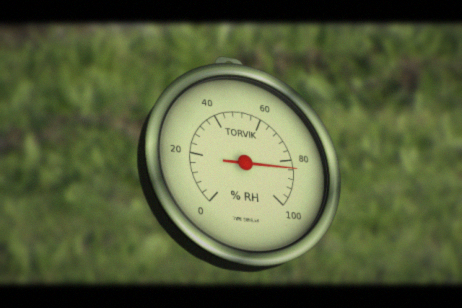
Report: 84 %
